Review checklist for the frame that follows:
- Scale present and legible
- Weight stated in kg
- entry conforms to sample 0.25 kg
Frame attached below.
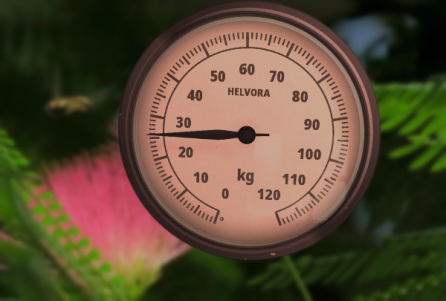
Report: 26 kg
